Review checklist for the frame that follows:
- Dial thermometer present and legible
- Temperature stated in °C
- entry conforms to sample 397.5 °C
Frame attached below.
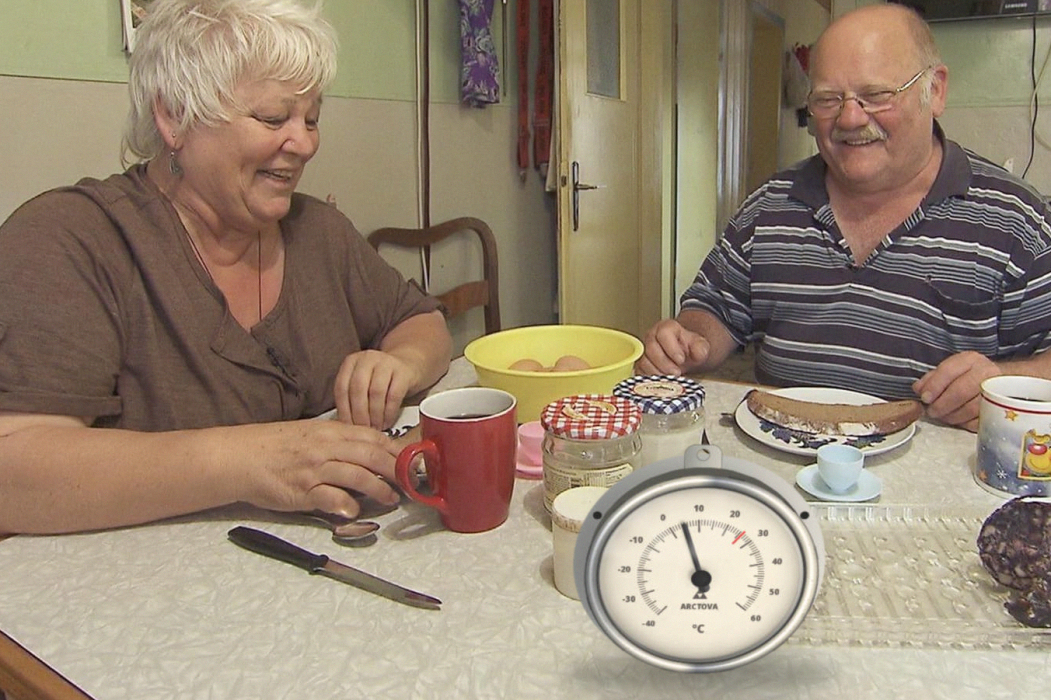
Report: 5 °C
